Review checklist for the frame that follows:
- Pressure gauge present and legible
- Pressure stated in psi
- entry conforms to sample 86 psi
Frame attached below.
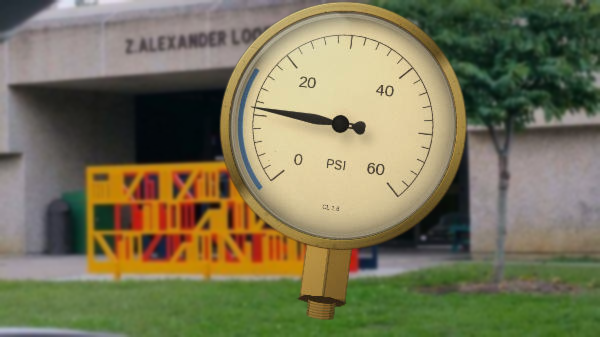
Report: 11 psi
